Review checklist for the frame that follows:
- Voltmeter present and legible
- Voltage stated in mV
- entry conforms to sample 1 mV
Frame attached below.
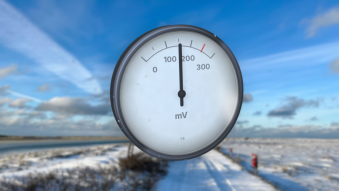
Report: 150 mV
